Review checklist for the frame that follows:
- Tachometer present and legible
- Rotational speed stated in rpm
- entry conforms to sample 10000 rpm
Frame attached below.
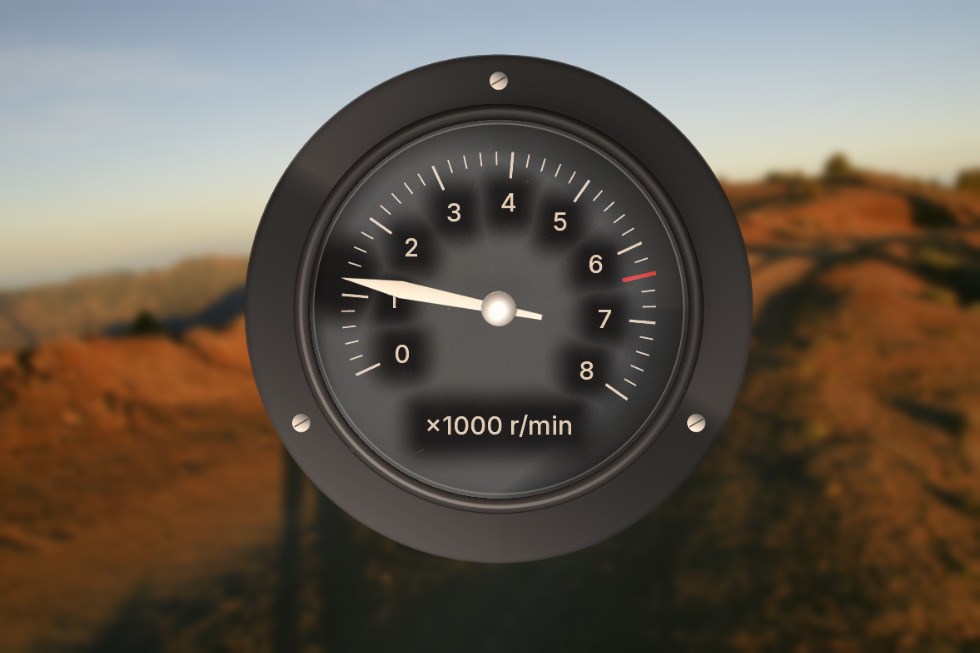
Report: 1200 rpm
